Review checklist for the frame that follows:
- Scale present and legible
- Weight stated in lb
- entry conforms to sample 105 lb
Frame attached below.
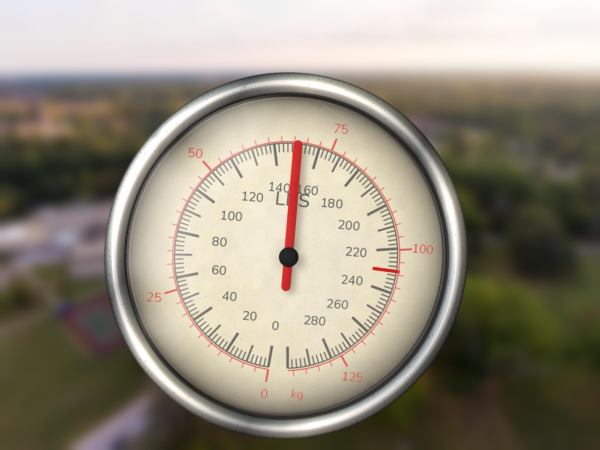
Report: 150 lb
